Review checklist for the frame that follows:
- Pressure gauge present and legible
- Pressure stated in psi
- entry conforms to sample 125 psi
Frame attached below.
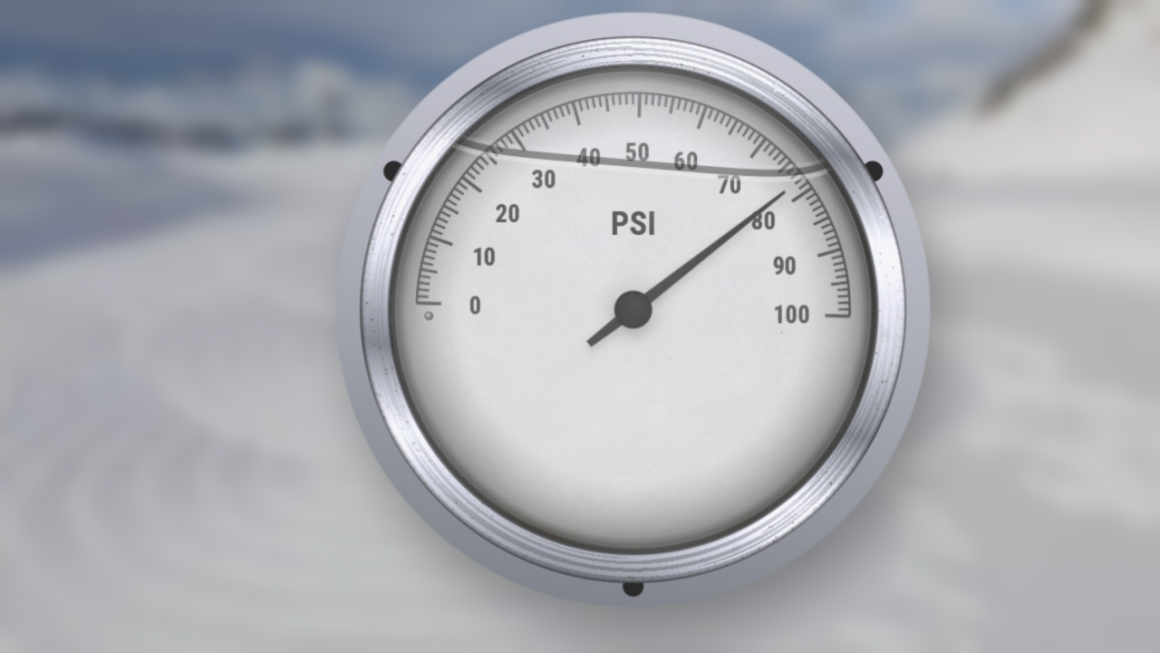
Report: 78 psi
